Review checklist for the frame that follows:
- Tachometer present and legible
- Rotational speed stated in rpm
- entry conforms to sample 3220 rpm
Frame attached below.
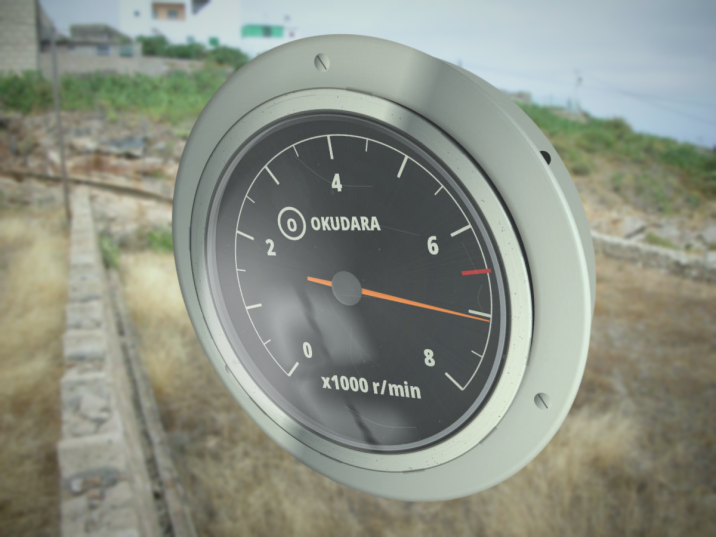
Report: 7000 rpm
